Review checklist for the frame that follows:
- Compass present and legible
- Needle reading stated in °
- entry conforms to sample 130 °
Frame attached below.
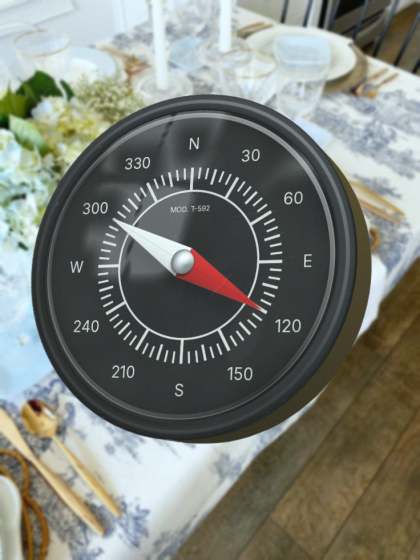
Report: 120 °
